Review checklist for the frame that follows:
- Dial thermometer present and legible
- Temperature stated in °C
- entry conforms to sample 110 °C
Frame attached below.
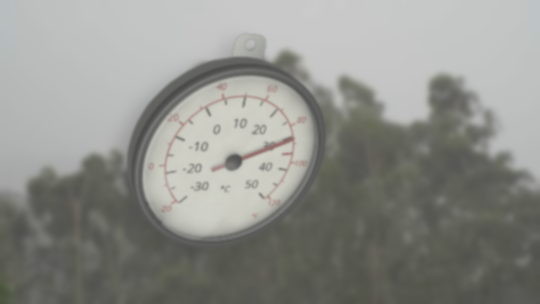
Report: 30 °C
